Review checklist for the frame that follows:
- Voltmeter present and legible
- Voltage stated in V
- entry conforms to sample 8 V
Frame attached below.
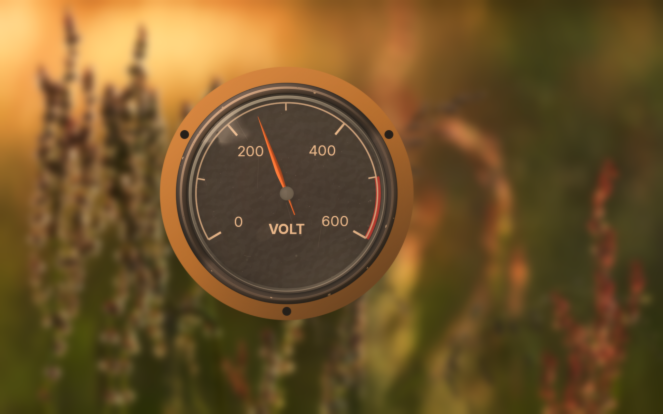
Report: 250 V
